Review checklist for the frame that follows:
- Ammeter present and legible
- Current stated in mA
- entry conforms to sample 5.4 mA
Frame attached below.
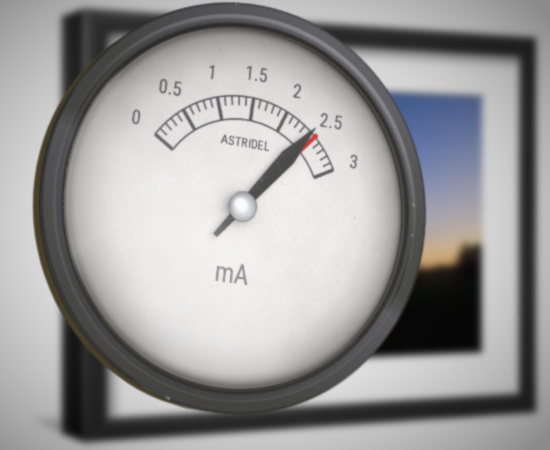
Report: 2.4 mA
